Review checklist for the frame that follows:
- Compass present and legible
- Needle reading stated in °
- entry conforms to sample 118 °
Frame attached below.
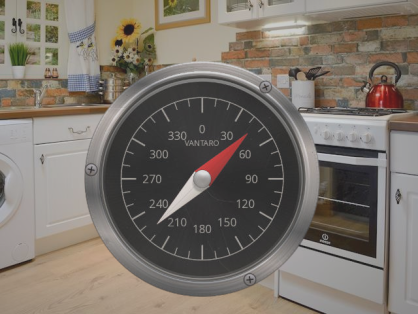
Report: 45 °
